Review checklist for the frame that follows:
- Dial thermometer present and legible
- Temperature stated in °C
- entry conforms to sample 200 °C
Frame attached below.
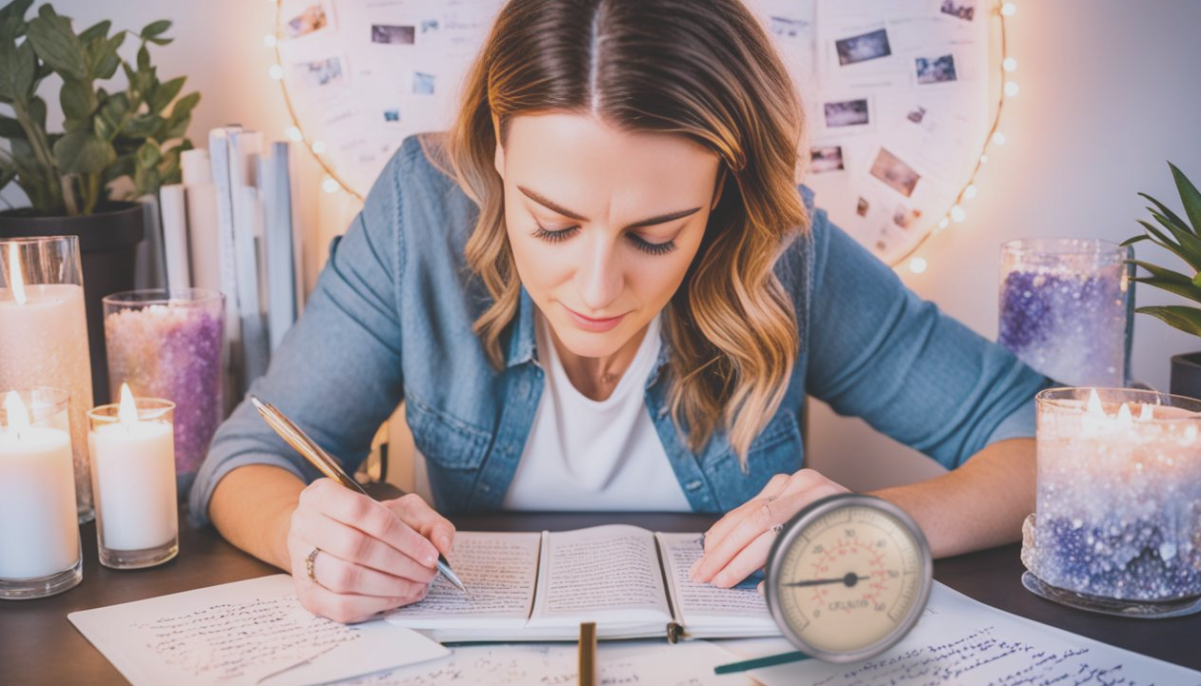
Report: 10 °C
